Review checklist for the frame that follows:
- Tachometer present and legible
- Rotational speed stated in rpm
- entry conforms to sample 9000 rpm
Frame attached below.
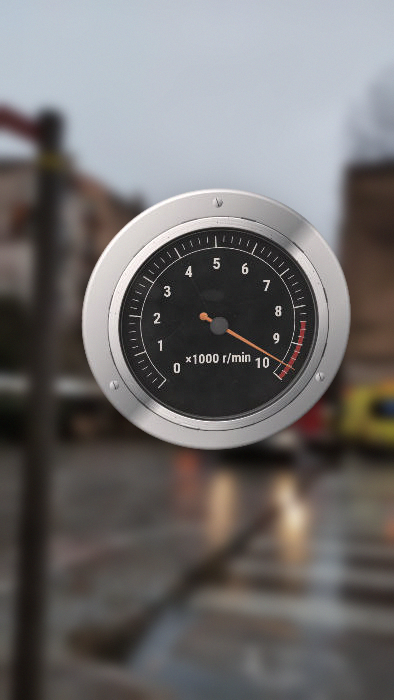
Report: 9600 rpm
